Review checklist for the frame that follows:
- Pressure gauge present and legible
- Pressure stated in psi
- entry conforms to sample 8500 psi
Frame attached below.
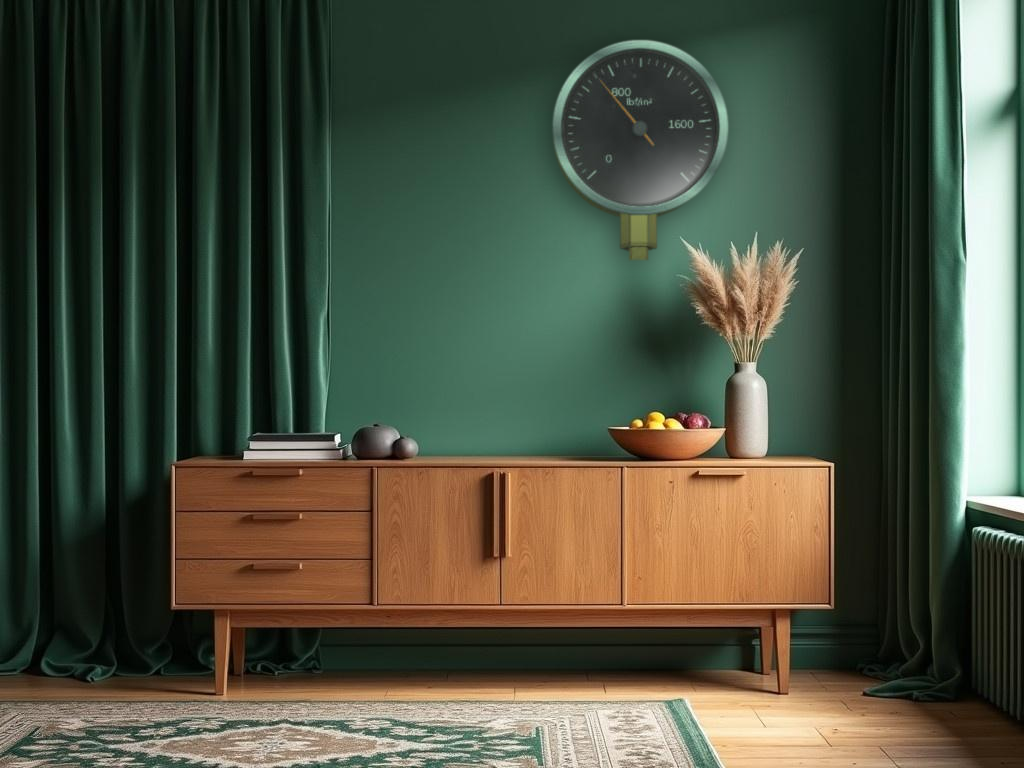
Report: 700 psi
